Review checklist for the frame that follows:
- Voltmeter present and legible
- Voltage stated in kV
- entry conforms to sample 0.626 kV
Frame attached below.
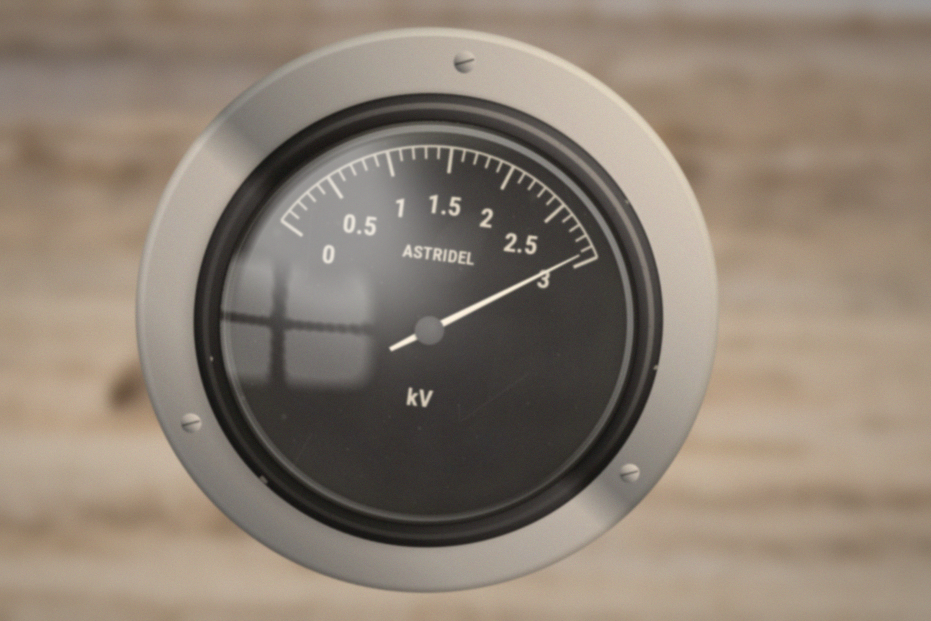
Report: 2.9 kV
